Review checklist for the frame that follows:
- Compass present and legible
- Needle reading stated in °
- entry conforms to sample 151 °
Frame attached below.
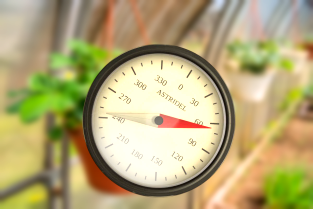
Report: 65 °
